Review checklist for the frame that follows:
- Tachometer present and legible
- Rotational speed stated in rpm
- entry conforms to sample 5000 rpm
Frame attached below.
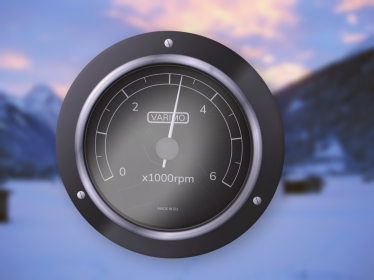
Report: 3250 rpm
